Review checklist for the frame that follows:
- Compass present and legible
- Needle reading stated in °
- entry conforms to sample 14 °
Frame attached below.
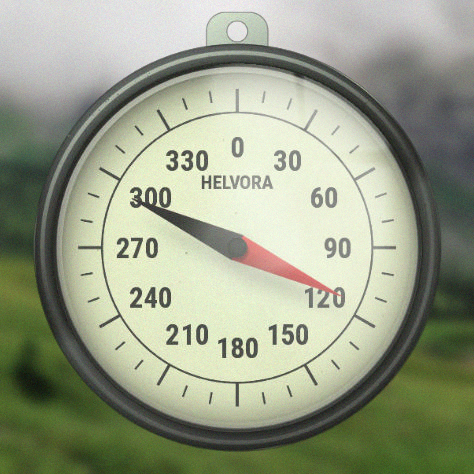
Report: 115 °
